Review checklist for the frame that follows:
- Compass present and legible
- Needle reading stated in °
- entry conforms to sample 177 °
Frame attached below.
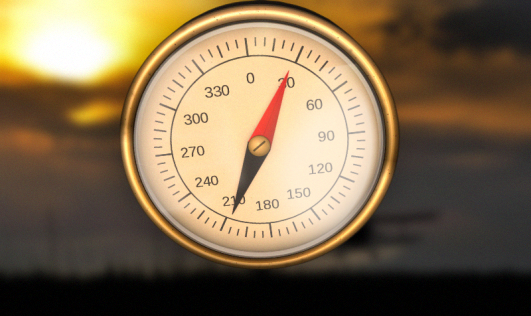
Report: 27.5 °
